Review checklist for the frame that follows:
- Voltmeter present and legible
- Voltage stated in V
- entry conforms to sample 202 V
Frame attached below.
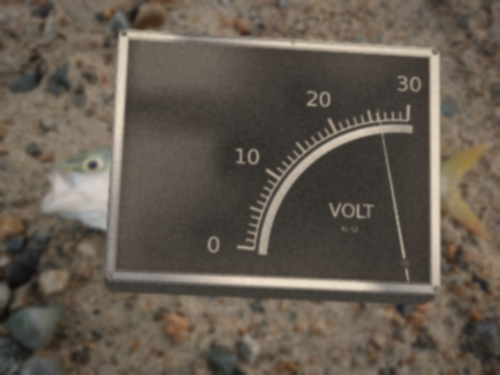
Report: 26 V
